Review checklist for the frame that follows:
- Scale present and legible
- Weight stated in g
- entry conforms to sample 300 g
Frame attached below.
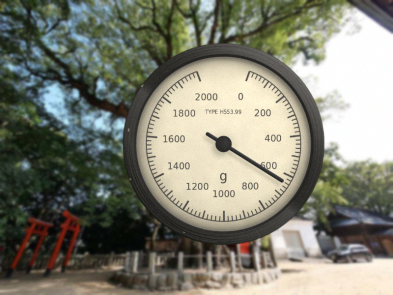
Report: 640 g
